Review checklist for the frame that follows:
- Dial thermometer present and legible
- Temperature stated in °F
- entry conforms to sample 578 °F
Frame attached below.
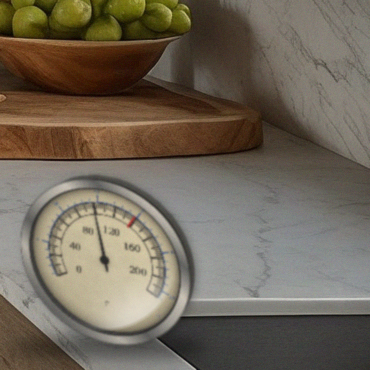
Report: 100 °F
